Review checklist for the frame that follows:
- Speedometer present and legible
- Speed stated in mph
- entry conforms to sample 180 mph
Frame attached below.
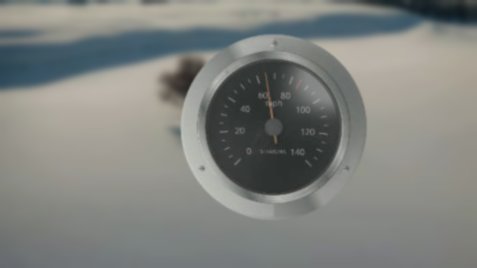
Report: 65 mph
